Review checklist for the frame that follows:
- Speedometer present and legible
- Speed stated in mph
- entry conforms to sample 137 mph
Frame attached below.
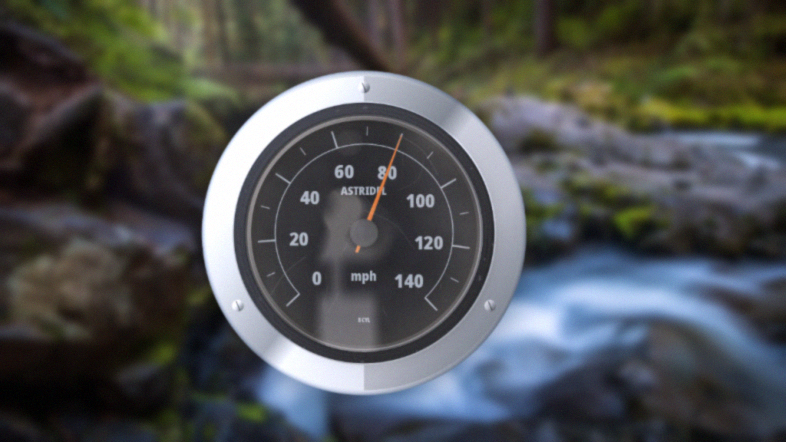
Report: 80 mph
